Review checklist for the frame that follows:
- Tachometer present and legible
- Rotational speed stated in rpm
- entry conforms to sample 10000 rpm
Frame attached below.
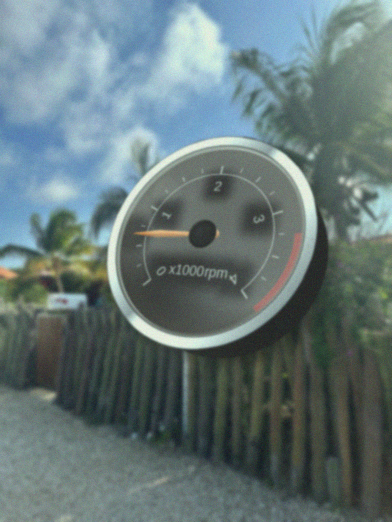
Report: 625 rpm
